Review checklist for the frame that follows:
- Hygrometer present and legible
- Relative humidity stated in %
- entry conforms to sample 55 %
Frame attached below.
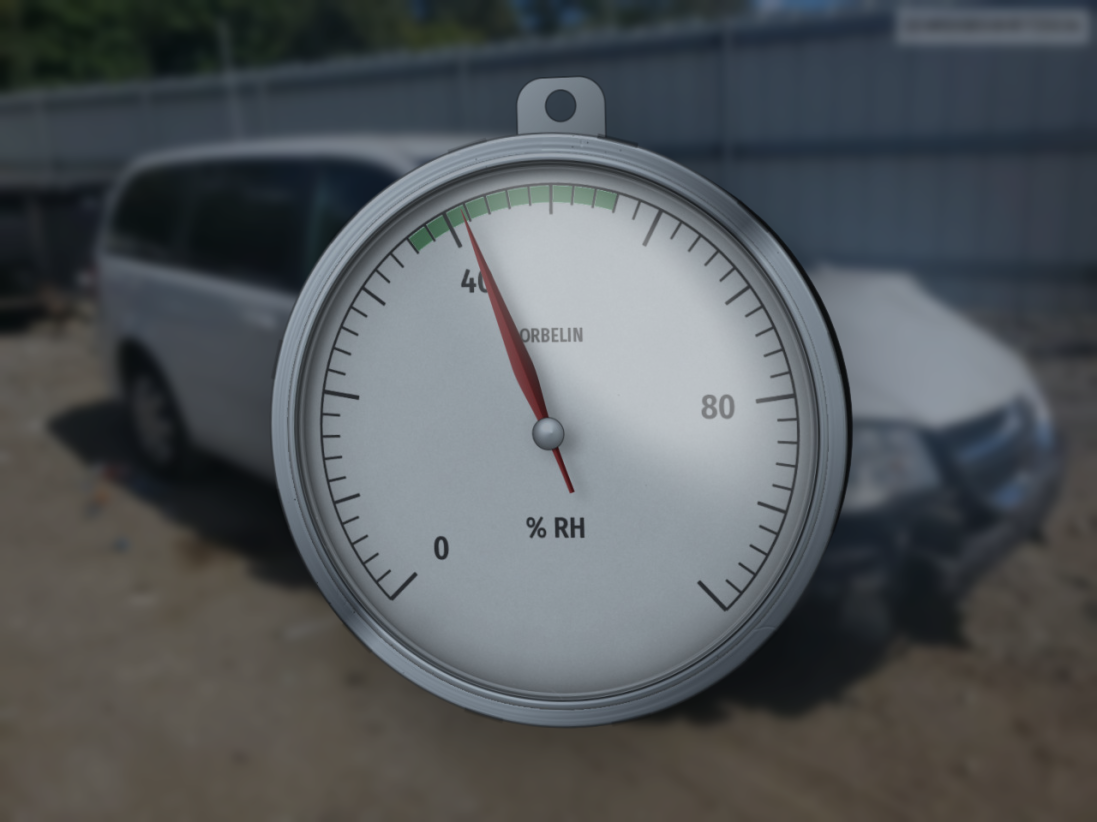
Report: 42 %
